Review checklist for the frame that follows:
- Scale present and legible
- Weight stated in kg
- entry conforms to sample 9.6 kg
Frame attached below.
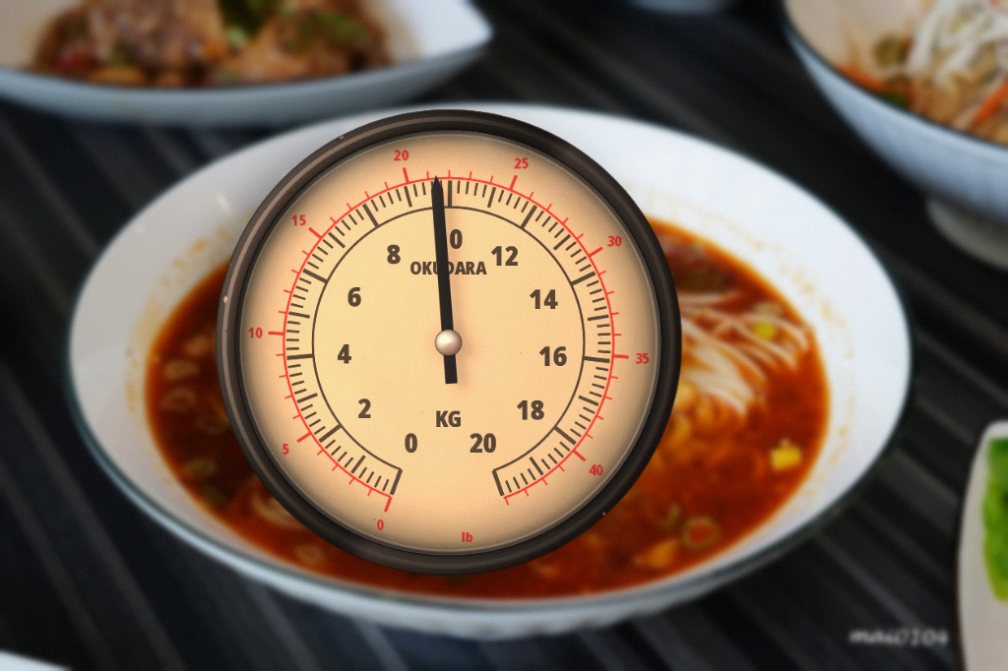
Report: 9.7 kg
